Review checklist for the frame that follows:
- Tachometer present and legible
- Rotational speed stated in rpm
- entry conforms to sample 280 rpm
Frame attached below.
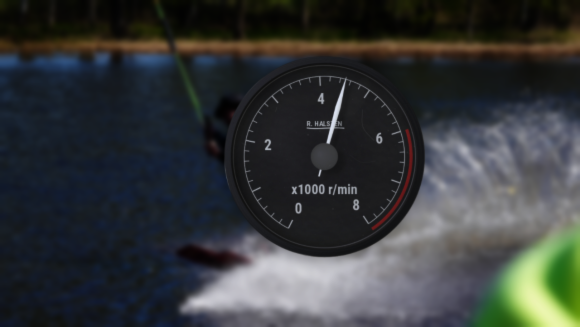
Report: 4500 rpm
